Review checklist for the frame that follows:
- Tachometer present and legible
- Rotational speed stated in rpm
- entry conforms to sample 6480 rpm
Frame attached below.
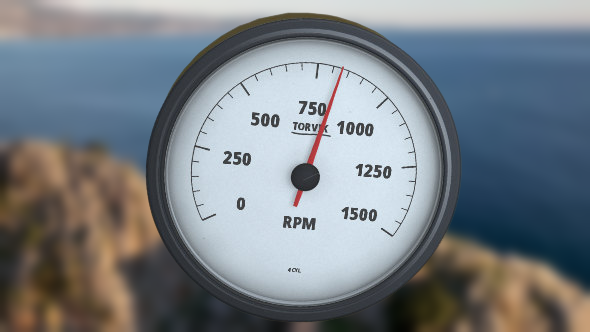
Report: 825 rpm
